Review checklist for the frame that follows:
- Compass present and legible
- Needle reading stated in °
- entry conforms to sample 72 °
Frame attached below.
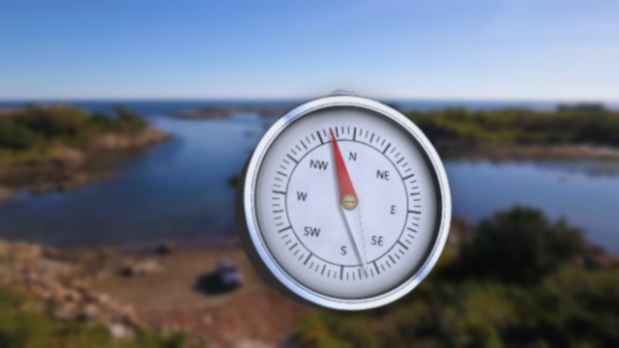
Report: 340 °
